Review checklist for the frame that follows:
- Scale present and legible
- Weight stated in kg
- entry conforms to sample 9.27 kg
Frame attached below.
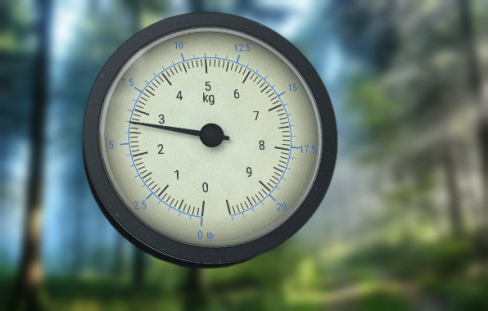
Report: 2.7 kg
